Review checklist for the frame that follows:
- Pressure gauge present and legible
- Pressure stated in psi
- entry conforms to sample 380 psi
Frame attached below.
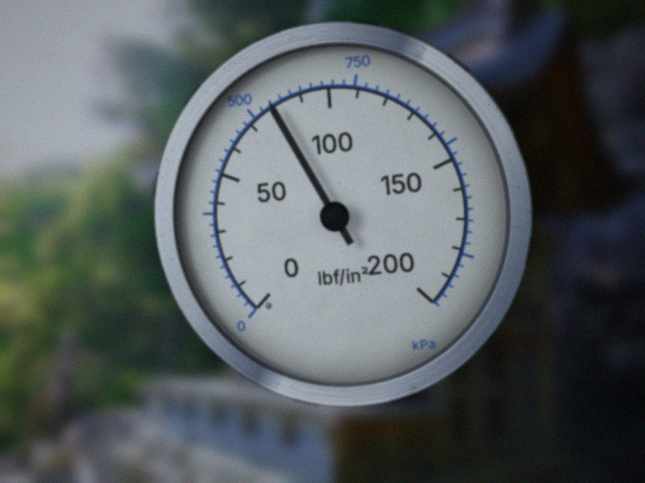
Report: 80 psi
